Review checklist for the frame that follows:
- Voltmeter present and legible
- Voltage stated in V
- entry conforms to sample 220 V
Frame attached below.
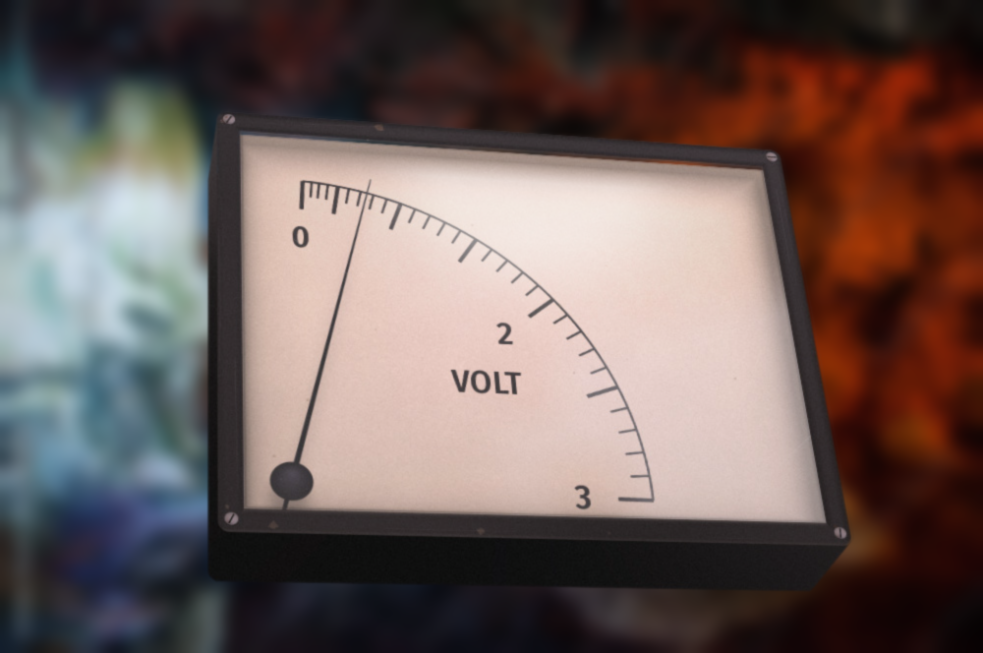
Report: 0.75 V
